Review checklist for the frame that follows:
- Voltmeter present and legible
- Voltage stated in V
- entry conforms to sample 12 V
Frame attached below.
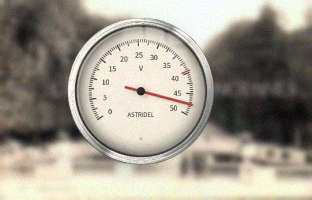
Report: 47.5 V
